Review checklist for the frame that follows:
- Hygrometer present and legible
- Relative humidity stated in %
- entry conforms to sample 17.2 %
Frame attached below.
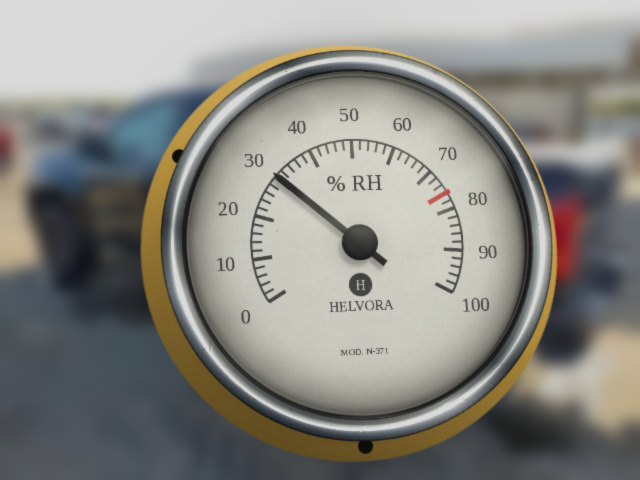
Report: 30 %
